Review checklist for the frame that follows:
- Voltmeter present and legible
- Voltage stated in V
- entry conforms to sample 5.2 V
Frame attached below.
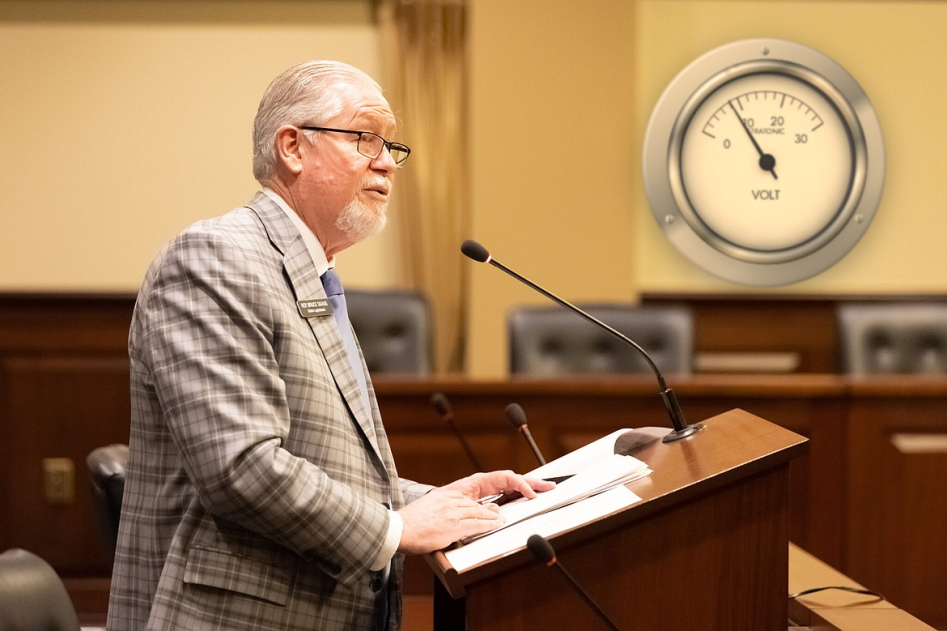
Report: 8 V
